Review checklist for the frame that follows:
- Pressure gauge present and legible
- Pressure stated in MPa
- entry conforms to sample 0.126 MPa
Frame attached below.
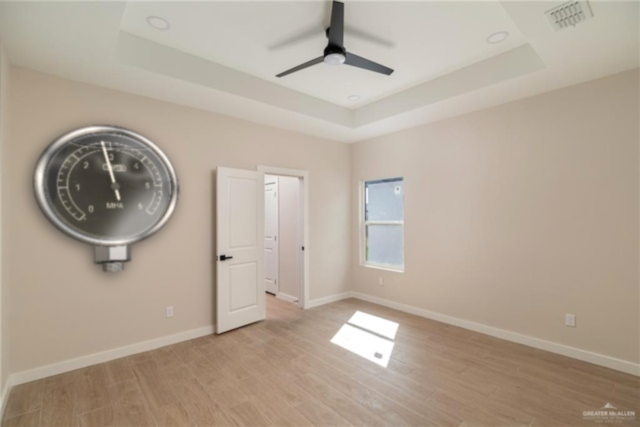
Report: 2.8 MPa
